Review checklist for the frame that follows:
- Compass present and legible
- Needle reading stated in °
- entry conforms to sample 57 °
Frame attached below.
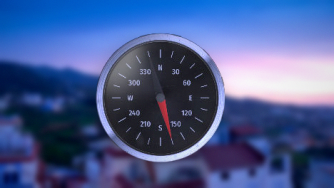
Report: 165 °
